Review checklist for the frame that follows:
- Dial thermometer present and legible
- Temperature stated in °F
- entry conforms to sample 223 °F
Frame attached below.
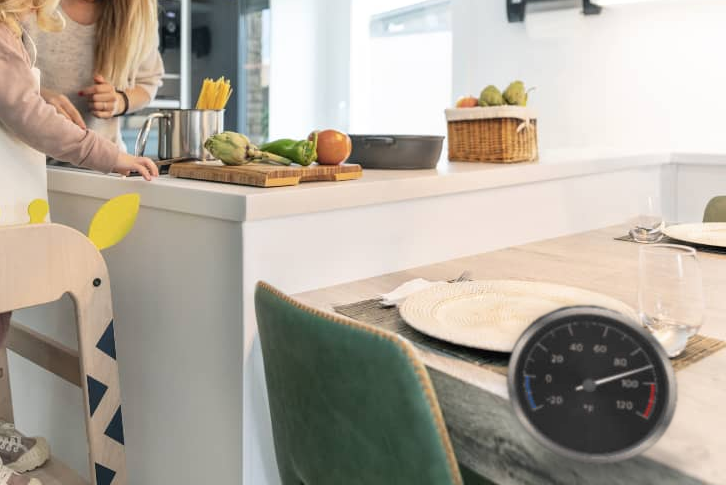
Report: 90 °F
